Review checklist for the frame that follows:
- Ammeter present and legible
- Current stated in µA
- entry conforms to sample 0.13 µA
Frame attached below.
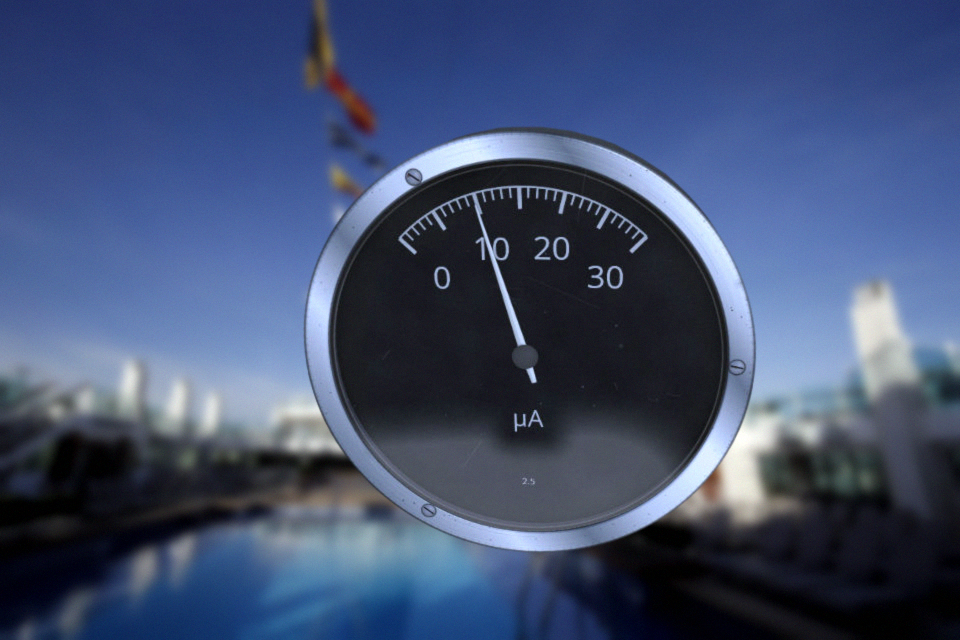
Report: 10 µA
